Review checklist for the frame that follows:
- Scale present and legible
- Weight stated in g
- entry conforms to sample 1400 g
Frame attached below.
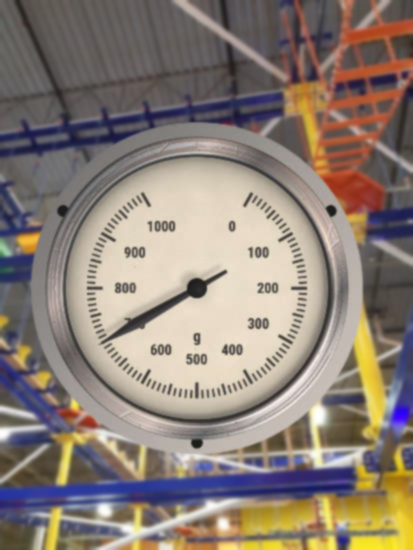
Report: 700 g
